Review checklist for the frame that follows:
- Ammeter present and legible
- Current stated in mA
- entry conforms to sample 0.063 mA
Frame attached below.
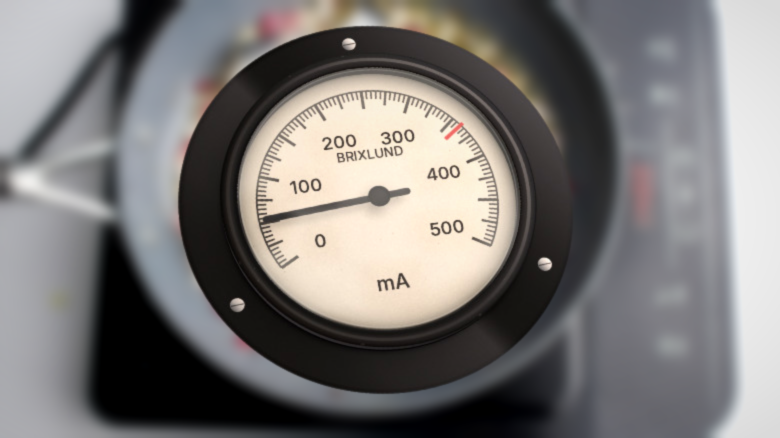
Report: 50 mA
